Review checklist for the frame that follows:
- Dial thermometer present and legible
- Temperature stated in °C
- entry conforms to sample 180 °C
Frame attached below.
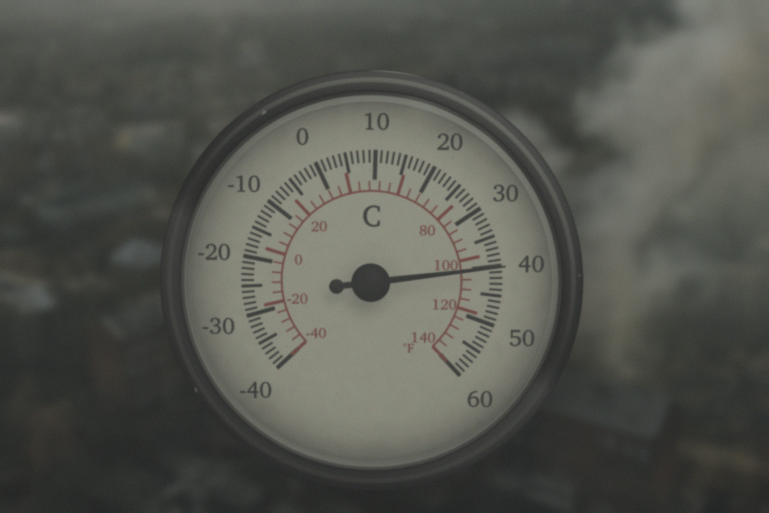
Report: 40 °C
